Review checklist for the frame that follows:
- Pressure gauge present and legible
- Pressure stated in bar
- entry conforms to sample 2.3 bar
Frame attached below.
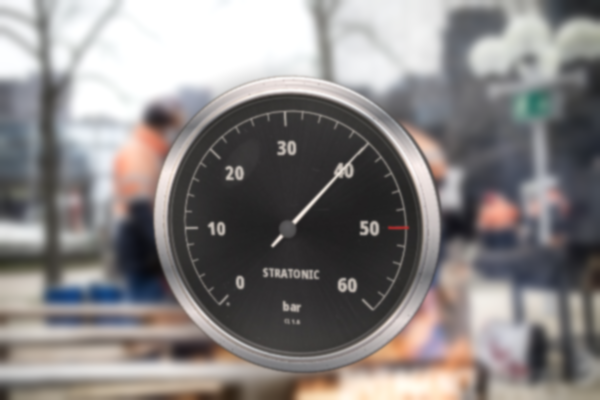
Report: 40 bar
